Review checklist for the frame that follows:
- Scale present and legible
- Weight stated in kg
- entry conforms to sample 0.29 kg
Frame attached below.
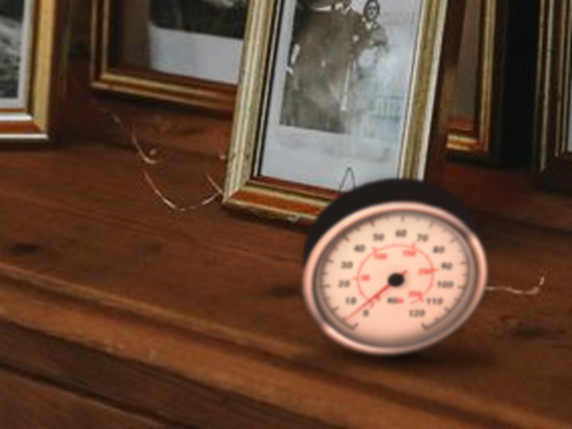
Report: 5 kg
